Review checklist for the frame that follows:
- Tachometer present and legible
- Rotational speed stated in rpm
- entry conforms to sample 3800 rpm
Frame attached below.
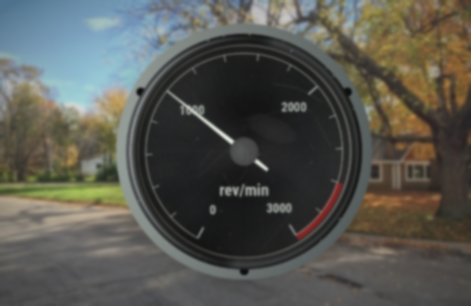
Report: 1000 rpm
